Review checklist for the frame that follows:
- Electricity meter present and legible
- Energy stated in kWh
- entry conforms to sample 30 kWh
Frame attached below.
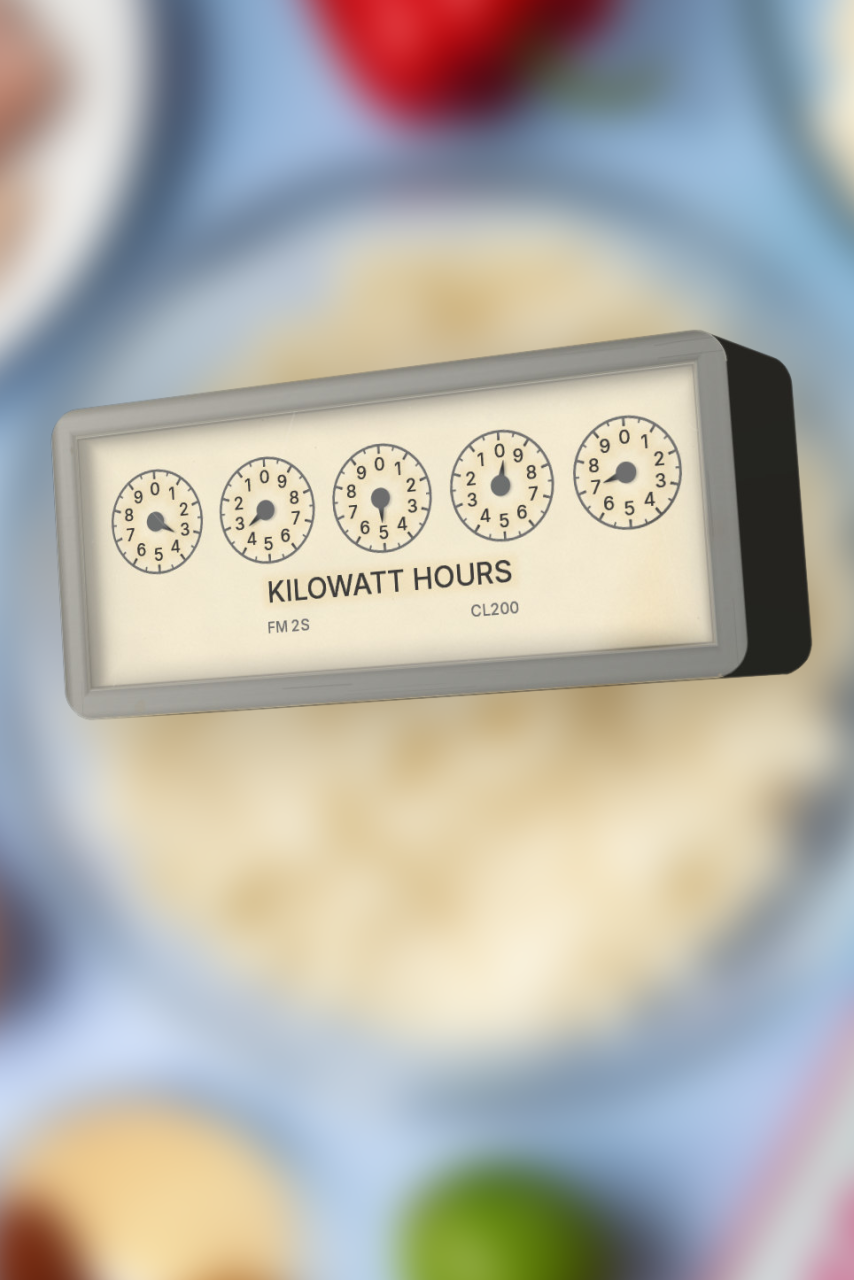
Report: 33497 kWh
